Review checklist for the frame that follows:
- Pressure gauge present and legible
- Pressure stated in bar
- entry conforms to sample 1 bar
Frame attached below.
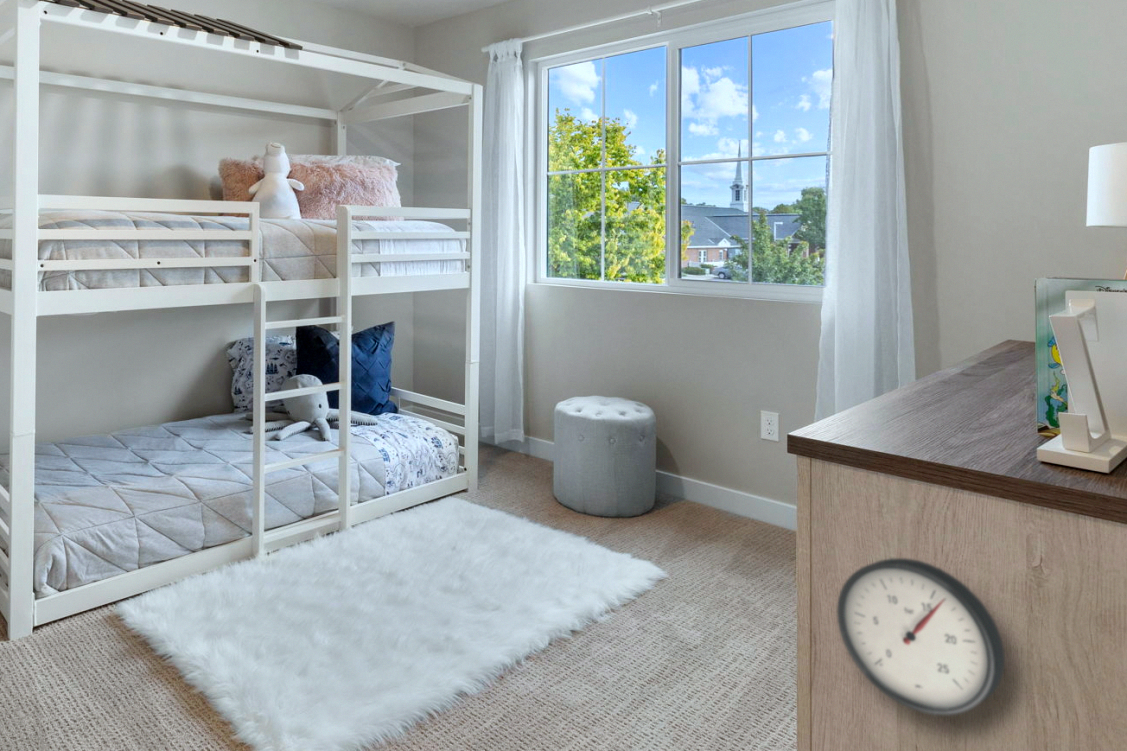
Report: 16 bar
